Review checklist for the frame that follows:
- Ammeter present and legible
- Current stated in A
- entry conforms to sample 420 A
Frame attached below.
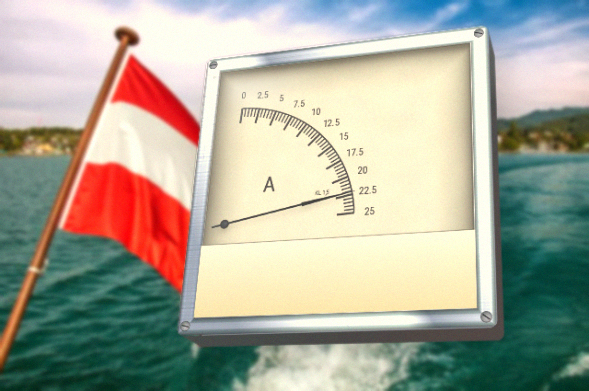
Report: 22.5 A
